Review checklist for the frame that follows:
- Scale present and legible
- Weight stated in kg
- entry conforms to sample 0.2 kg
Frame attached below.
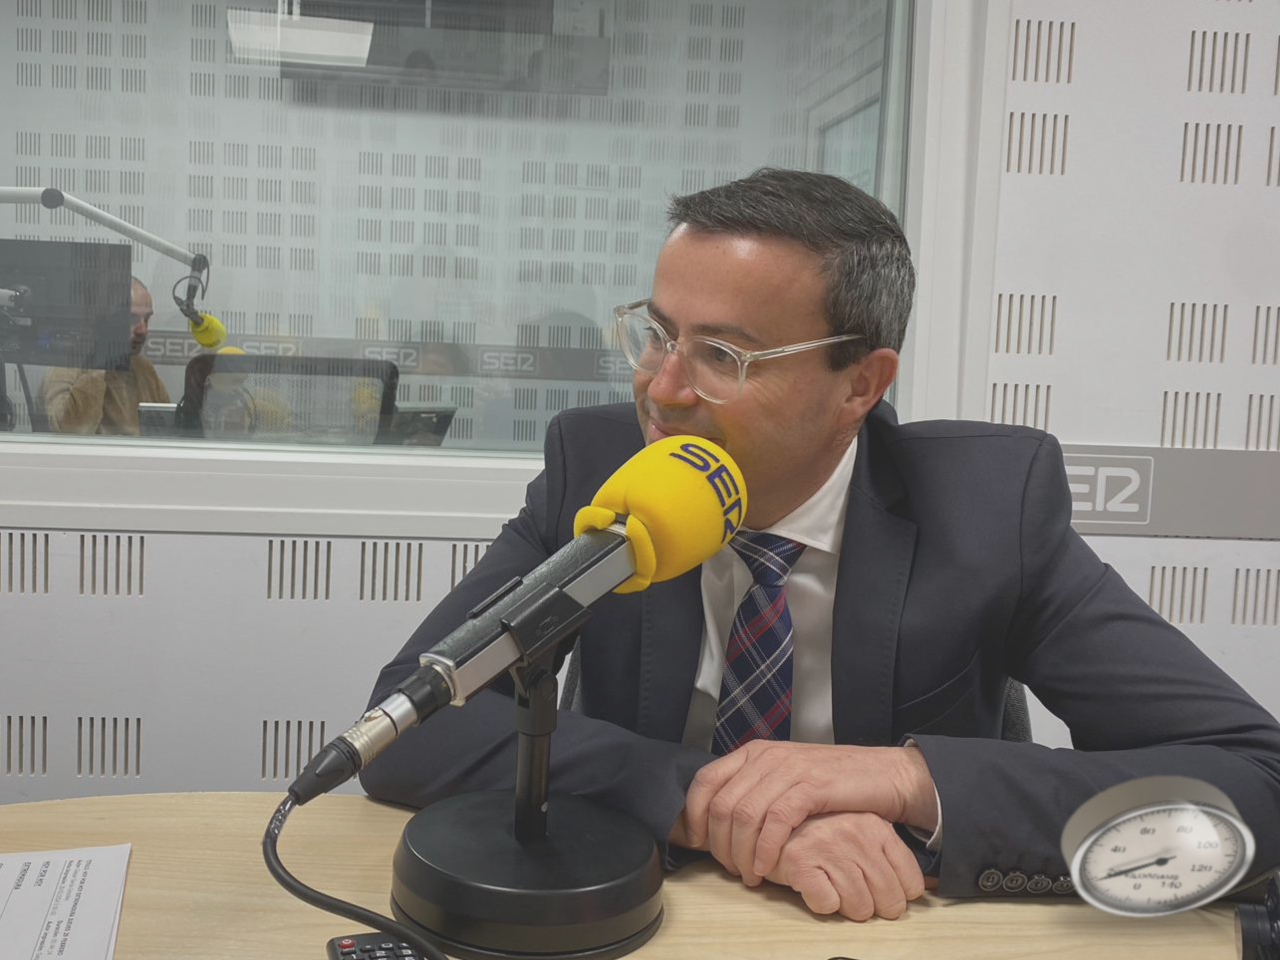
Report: 20 kg
